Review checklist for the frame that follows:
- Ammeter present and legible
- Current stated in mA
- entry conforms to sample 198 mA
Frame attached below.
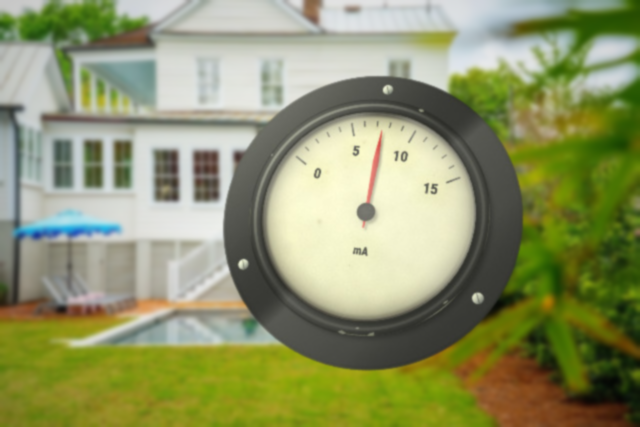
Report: 7.5 mA
